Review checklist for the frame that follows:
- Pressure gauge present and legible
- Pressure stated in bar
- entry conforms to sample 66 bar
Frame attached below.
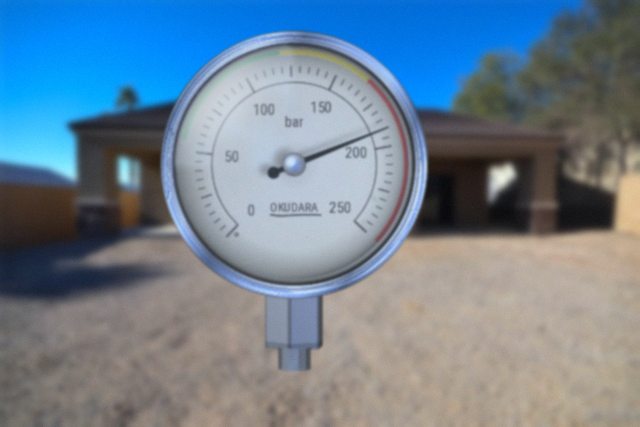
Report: 190 bar
